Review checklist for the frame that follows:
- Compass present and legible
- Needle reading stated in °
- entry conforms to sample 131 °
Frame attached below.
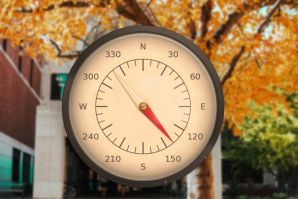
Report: 140 °
